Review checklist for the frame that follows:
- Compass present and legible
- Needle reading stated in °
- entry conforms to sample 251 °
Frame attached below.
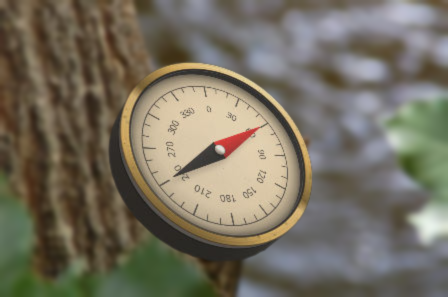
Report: 60 °
